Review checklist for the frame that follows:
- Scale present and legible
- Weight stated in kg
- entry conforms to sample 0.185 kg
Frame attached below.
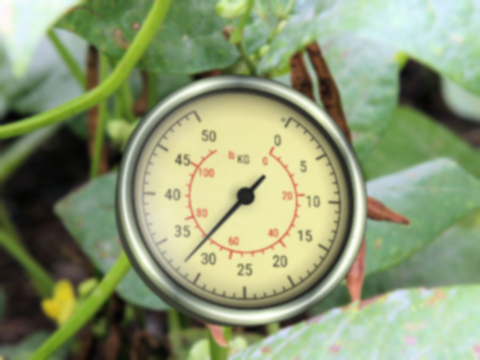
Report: 32 kg
